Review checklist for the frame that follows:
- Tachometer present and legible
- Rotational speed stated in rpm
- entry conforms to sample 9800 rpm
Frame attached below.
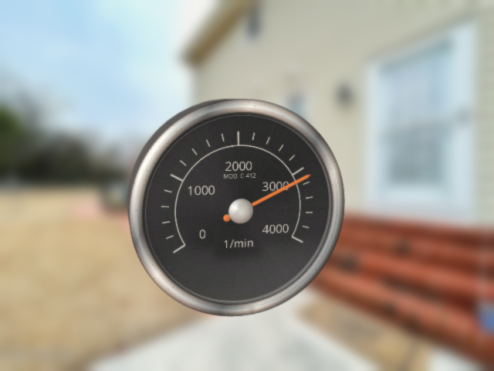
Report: 3100 rpm
